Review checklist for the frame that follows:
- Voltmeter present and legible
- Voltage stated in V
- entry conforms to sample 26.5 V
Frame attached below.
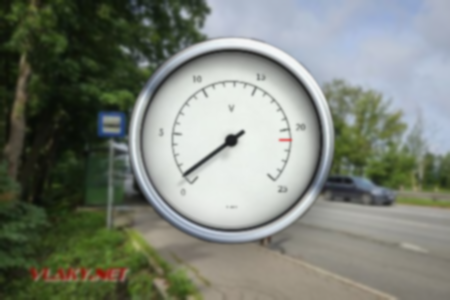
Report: 1 V
